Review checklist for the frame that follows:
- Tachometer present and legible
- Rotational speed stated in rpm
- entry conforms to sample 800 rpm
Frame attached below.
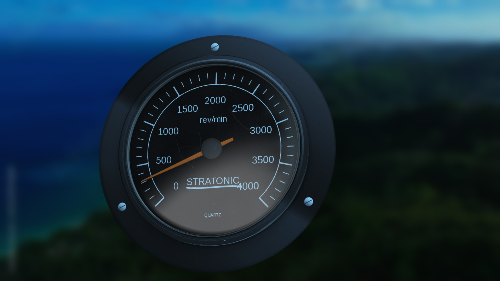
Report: 300 rpm
